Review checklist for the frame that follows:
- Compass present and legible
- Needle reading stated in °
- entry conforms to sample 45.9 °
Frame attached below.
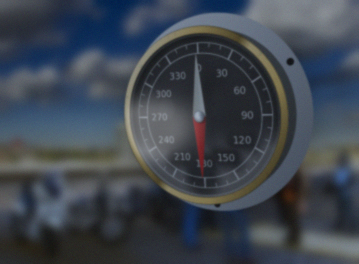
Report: 180 °
